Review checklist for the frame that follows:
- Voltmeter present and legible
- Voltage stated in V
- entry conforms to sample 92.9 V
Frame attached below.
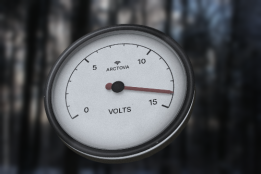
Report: 14 V
